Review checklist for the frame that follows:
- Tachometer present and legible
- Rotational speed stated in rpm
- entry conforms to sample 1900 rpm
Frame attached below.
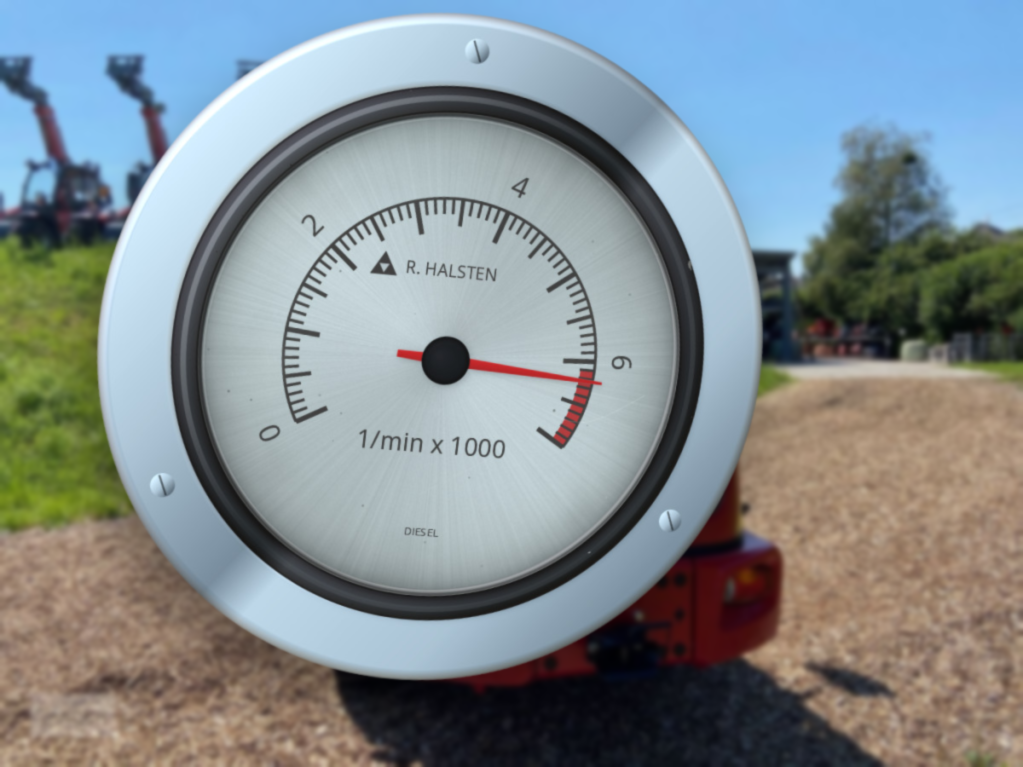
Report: 6200 rpm
